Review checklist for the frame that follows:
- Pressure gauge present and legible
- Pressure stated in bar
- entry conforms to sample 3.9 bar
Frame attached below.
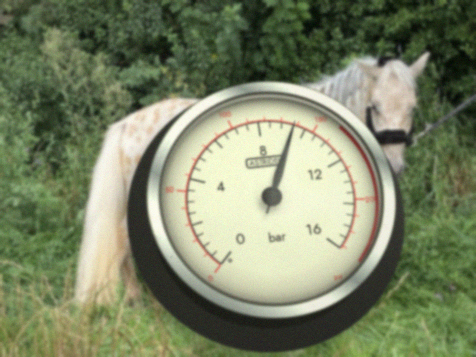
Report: 9.5 bar
